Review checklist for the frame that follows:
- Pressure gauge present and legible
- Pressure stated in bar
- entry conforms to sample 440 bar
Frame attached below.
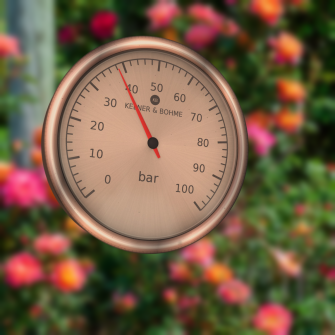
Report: 38 bar
